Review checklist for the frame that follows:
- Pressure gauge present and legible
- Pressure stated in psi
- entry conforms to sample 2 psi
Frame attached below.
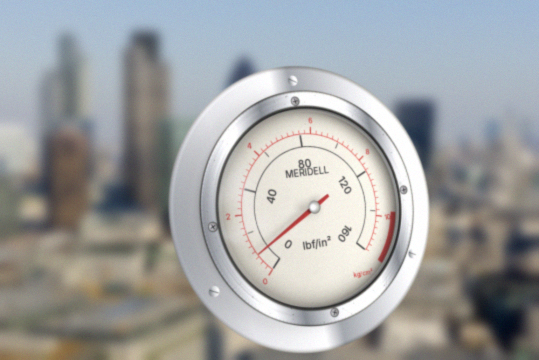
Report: 10 psi
